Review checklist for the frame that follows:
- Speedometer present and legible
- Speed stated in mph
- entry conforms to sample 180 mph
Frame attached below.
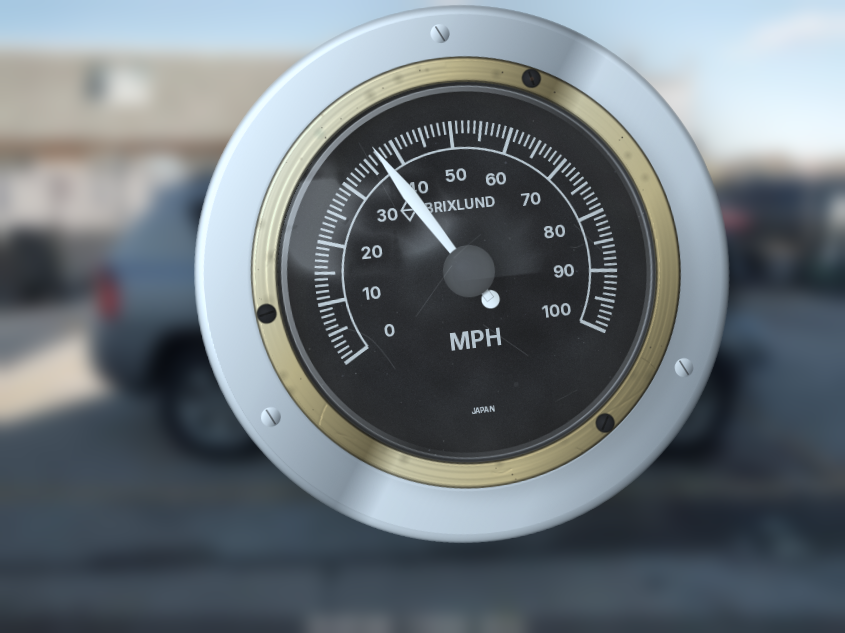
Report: 37 mph
